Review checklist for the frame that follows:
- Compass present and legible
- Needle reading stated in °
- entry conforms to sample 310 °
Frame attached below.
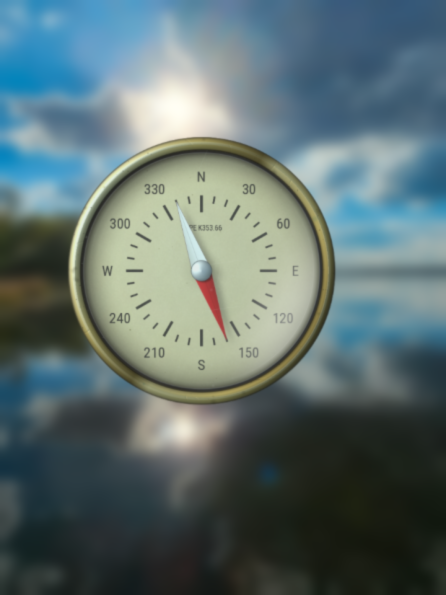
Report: 160 °
